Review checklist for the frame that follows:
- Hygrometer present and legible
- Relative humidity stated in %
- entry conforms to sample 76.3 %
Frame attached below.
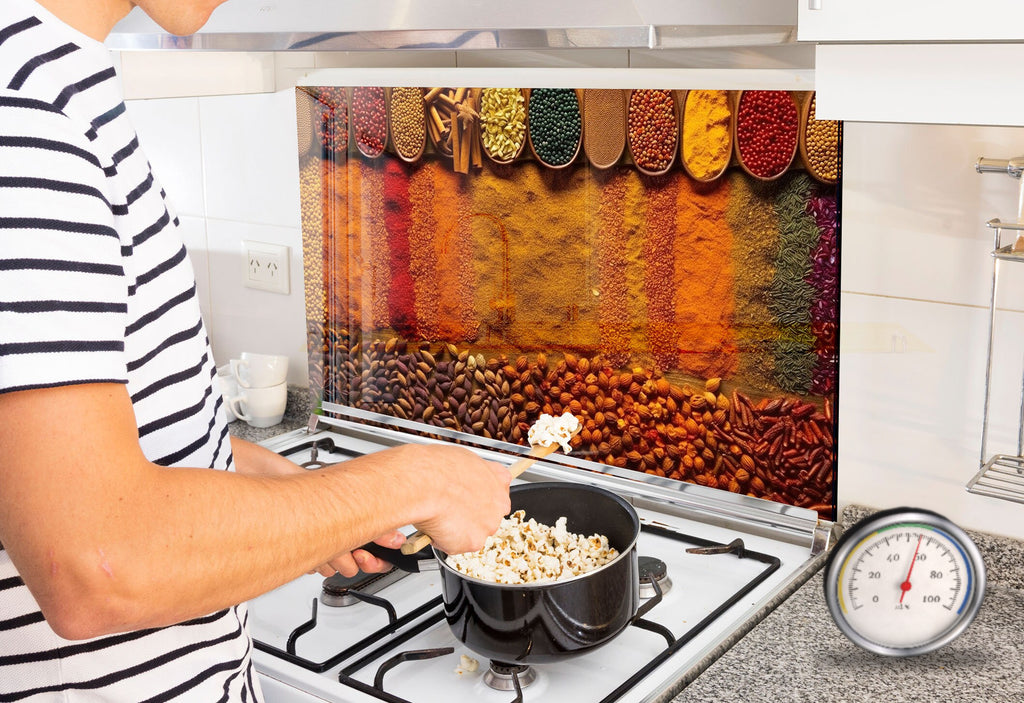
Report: 55 %
